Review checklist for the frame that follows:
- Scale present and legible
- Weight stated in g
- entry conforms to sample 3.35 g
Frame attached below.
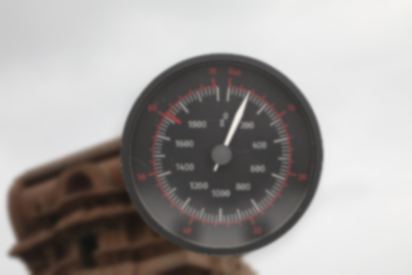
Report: 100 g
